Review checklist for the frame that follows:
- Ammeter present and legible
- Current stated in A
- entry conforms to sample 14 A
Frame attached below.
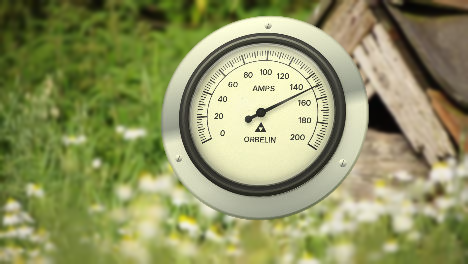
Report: 150 A
